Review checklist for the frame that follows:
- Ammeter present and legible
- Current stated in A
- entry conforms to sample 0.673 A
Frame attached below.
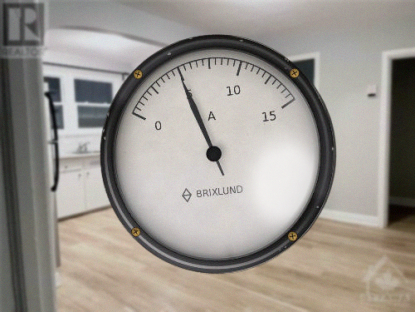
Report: 5 A
